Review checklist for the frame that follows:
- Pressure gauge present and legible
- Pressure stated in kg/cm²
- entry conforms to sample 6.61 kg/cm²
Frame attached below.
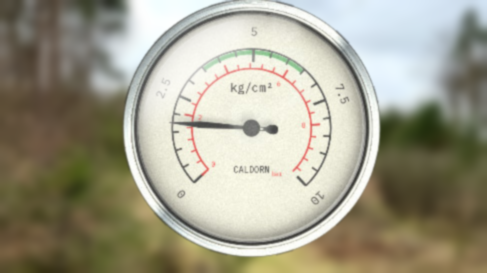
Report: 1.75 kg/cm²
